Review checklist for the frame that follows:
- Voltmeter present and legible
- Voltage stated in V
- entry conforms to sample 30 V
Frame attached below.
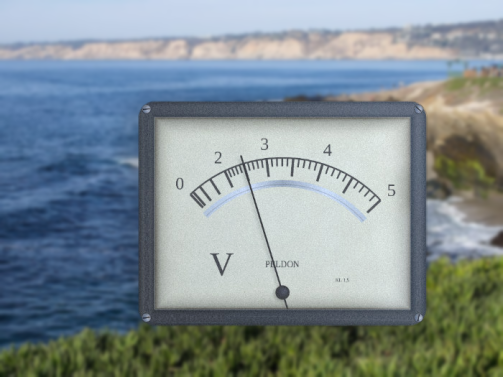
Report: 2.5 V
